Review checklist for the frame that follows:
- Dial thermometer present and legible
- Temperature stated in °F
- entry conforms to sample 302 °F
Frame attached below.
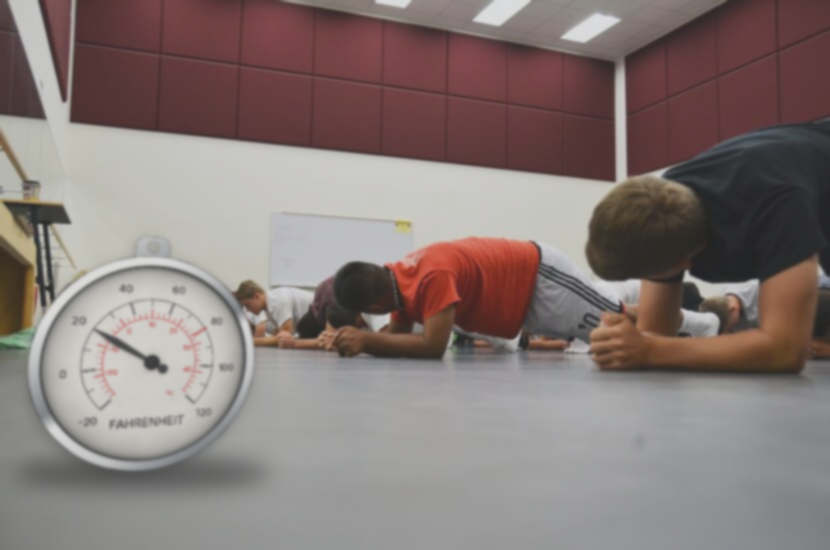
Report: 20 °F
